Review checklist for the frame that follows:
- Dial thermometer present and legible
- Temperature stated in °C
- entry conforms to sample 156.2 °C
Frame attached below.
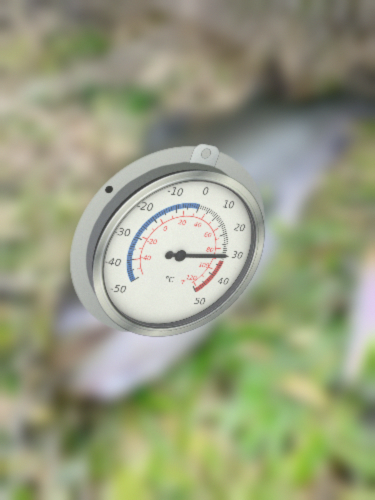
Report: 30 °C
